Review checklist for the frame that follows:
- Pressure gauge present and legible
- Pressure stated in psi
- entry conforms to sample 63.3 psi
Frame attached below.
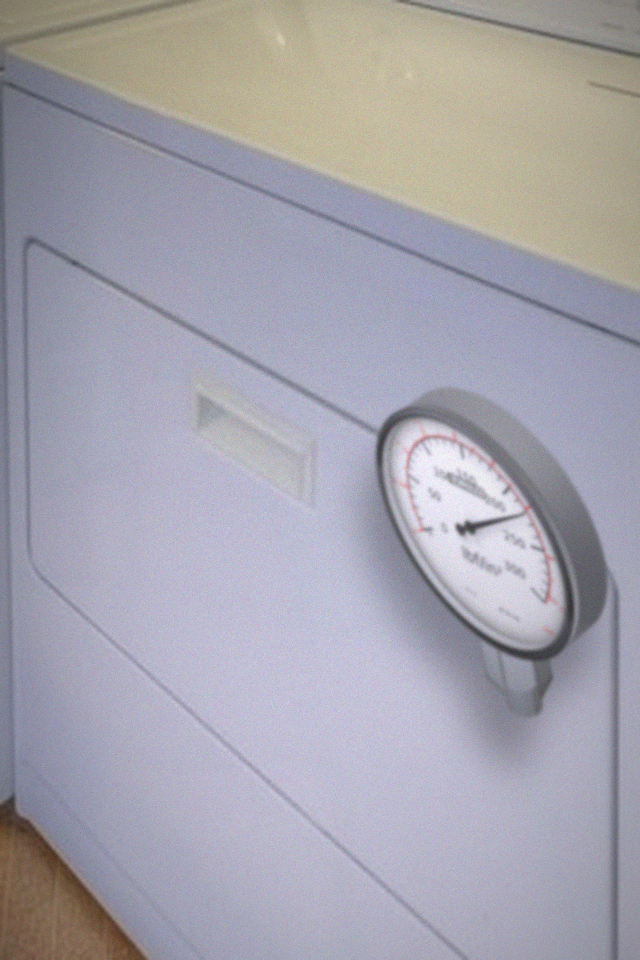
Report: 220 psi
